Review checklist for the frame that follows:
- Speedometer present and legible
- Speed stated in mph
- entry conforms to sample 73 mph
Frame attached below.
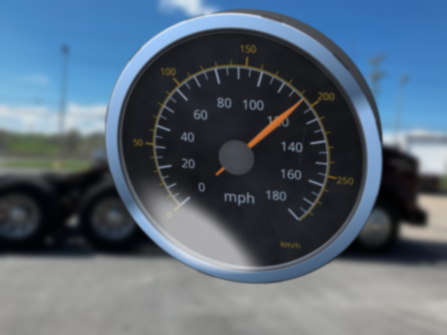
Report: 120 mph
